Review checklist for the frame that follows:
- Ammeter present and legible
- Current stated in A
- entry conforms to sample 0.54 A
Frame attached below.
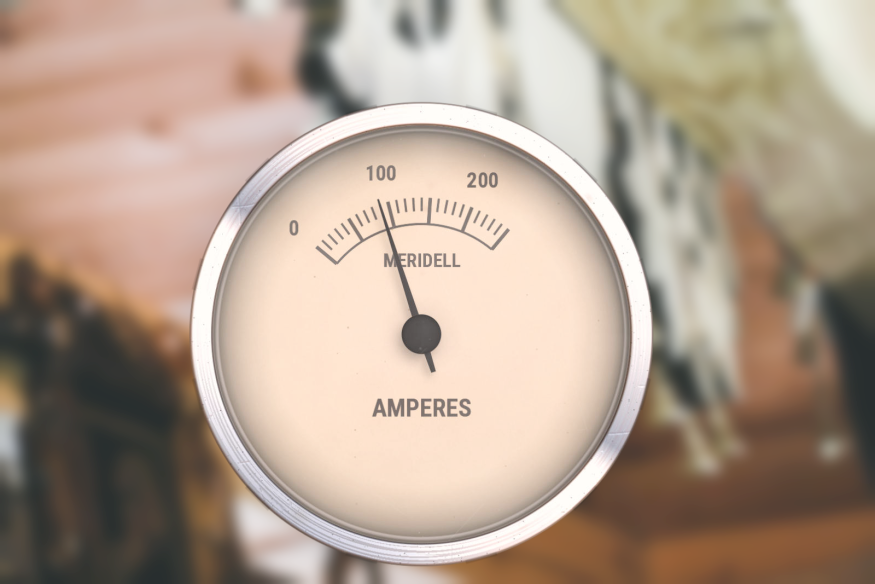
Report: 90 A
